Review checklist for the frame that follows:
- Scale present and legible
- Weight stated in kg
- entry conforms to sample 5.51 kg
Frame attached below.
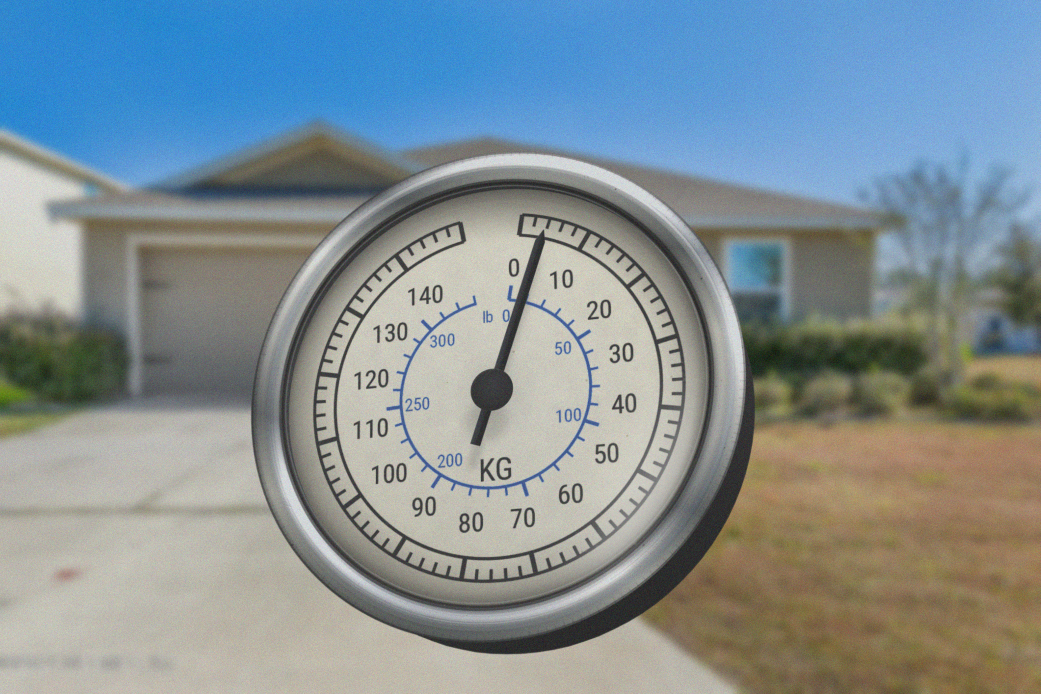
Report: 4 kg
